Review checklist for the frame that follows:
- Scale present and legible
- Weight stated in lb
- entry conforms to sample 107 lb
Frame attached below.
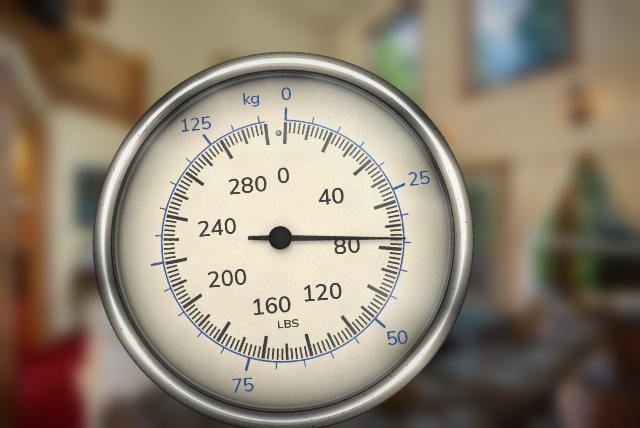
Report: 76 lb
